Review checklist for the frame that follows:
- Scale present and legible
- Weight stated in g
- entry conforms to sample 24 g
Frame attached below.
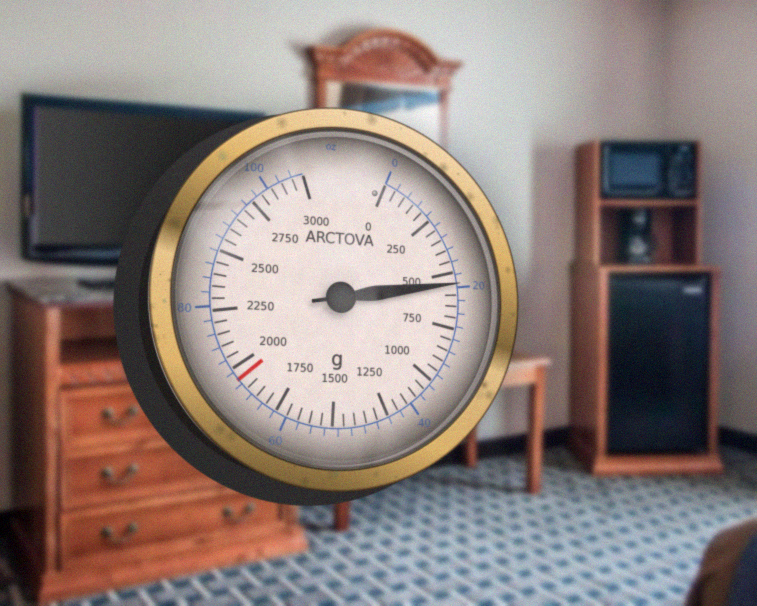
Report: 550 g
